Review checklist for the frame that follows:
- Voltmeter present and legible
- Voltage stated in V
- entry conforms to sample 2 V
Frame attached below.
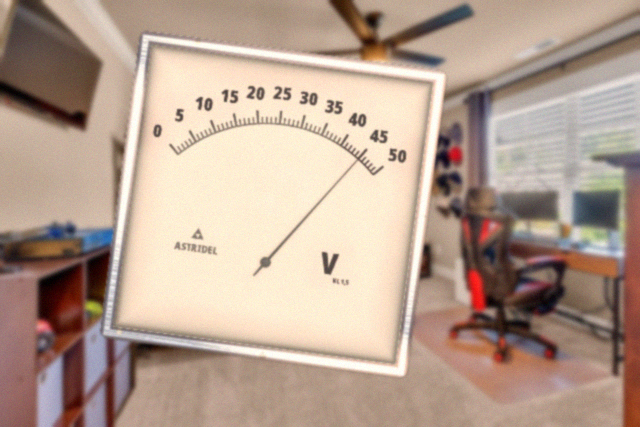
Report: 45 V
